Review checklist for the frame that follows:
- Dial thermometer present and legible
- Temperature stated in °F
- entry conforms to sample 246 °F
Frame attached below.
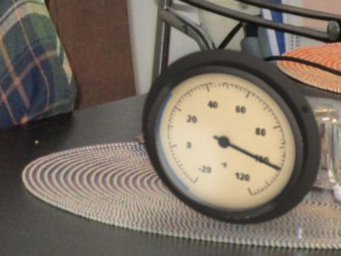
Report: 100 °F
